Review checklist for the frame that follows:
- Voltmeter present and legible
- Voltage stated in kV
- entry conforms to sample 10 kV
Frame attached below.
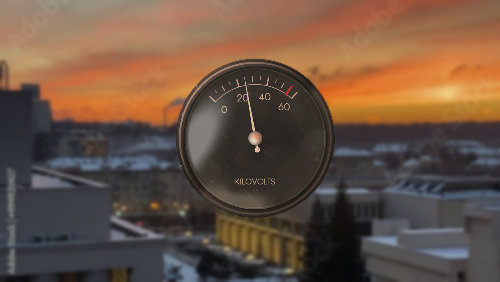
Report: 25 kV
